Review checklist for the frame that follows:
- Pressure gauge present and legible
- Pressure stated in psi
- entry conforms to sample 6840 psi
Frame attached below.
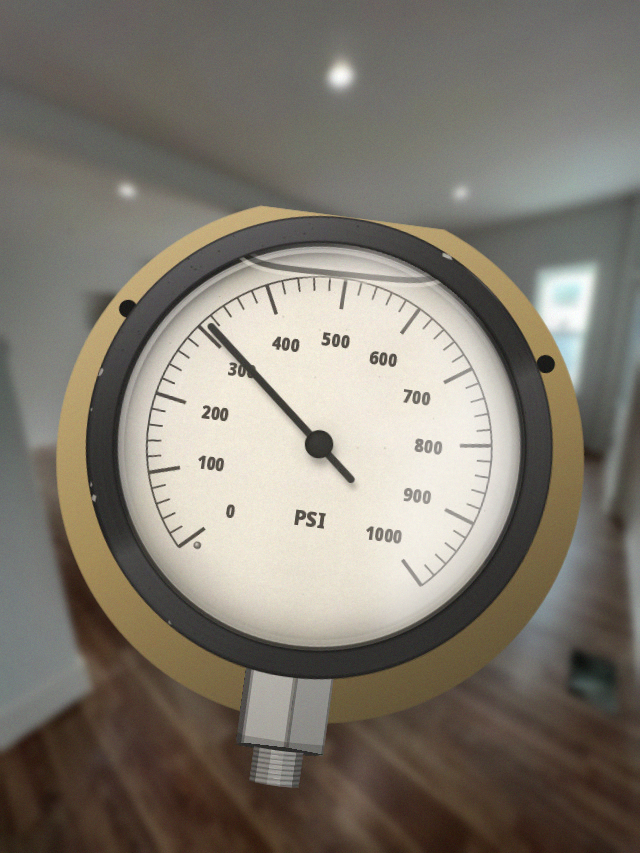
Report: 310 psi
